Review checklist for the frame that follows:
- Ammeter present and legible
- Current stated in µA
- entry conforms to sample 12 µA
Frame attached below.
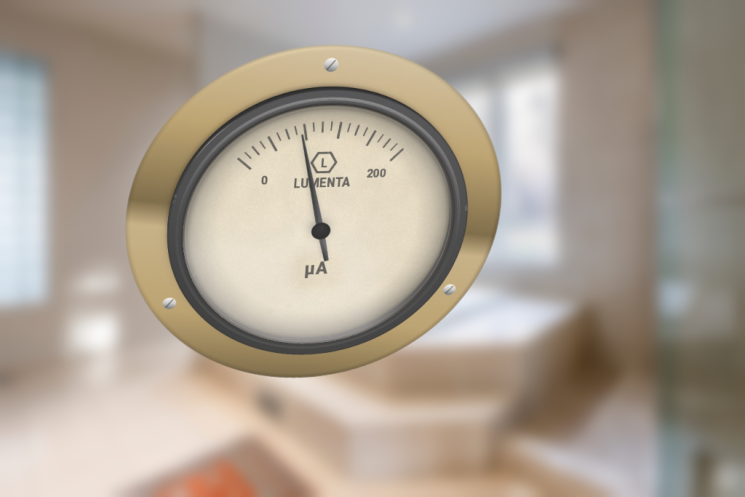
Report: 75 µA
